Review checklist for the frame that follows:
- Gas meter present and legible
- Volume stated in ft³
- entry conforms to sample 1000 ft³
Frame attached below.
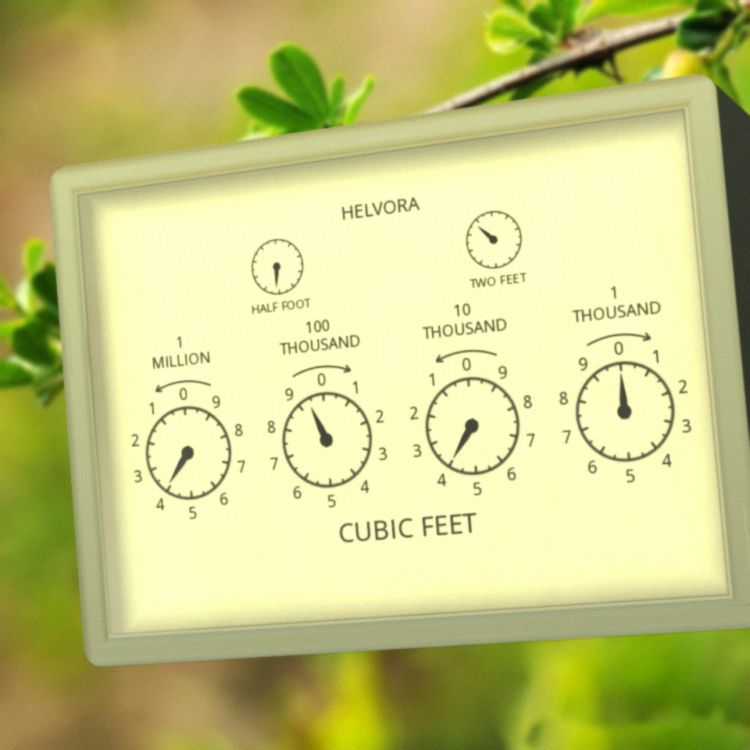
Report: 394000 ft³
